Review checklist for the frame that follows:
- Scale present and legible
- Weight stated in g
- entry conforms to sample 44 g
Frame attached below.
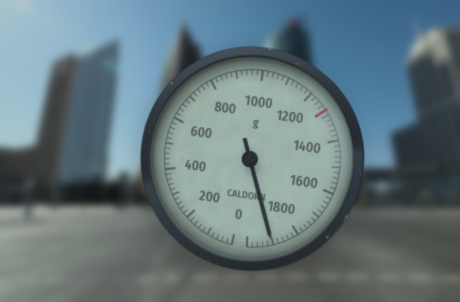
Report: 1900 g
